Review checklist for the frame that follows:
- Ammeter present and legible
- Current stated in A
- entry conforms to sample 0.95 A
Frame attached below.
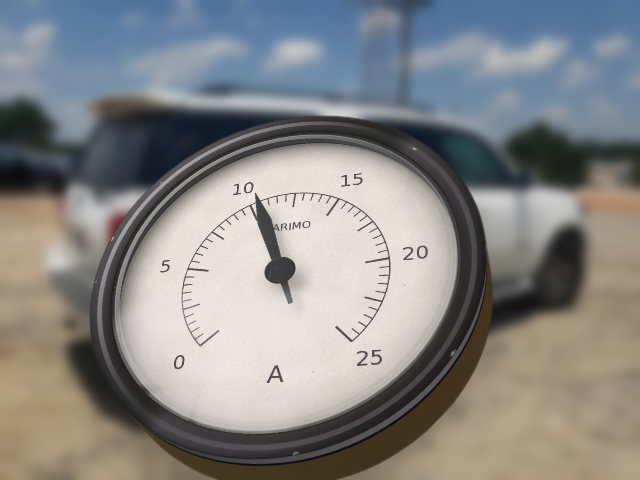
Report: 10.5 A
